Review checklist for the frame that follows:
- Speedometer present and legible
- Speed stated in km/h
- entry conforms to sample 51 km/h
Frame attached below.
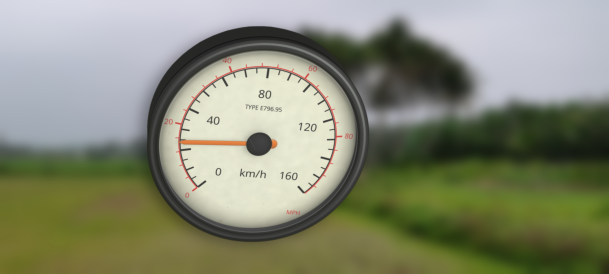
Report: 25 km/h
